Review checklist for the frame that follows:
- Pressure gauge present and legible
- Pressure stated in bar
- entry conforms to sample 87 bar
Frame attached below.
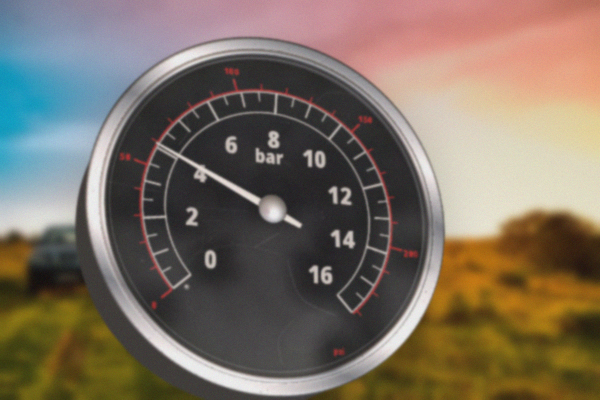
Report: 4 bar
